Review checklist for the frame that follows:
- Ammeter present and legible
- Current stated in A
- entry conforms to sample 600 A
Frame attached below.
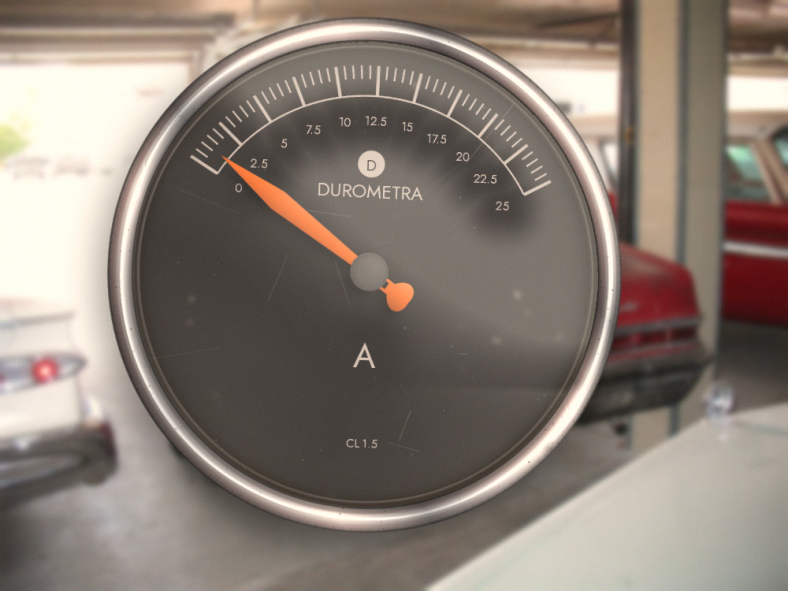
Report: 1 A
